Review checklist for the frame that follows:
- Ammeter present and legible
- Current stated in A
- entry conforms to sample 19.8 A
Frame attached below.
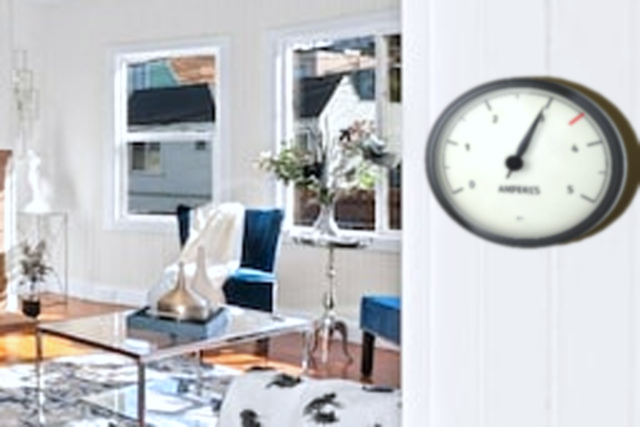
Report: 3 A
